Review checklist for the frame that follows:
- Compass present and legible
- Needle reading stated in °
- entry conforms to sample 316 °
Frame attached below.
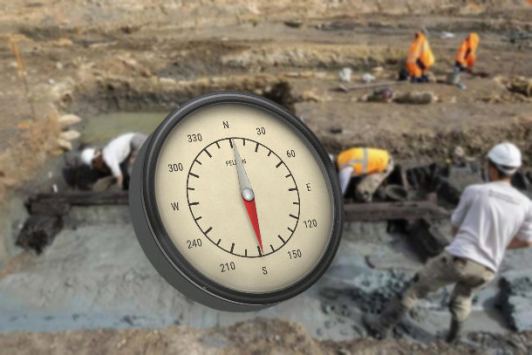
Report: 180 °
